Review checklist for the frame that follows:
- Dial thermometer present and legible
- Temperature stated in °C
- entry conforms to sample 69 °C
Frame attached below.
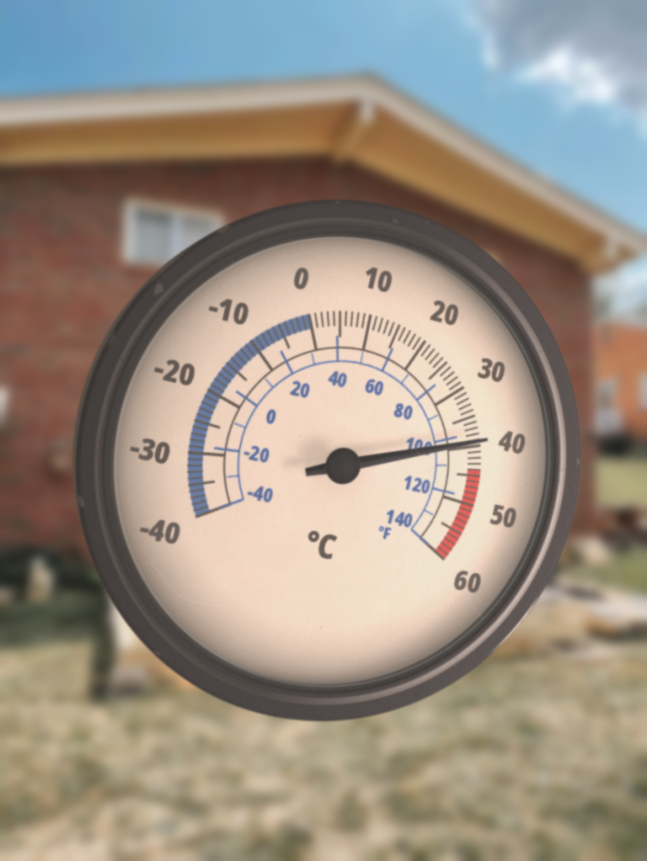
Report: 39 °C
